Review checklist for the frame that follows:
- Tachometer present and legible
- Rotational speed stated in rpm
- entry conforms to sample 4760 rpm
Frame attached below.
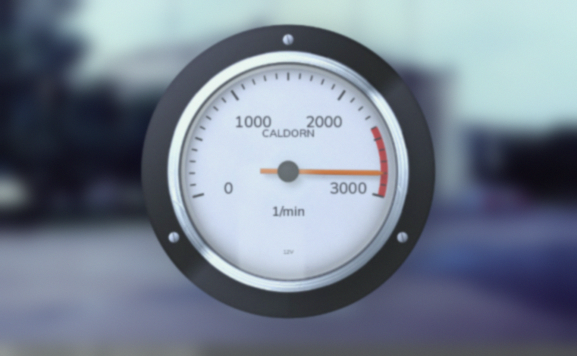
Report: 2800 rpm
